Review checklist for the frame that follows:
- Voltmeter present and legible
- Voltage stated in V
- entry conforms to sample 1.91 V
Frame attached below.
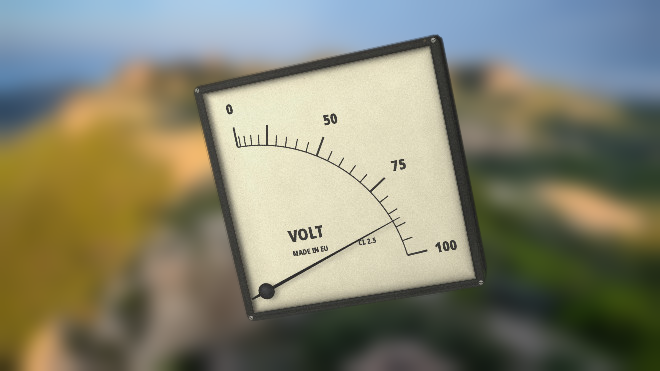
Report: 87.5 V
